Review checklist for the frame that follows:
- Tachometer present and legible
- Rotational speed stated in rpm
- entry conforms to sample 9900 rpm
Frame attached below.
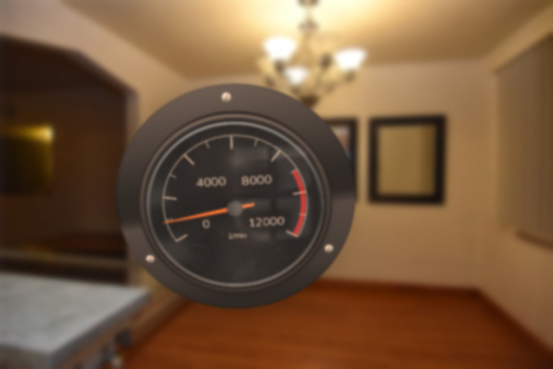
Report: 1000 rpm
